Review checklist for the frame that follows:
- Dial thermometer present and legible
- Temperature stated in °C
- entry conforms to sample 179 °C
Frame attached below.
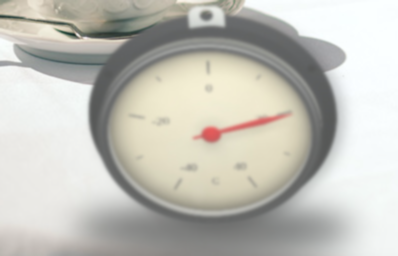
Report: 20 °C
